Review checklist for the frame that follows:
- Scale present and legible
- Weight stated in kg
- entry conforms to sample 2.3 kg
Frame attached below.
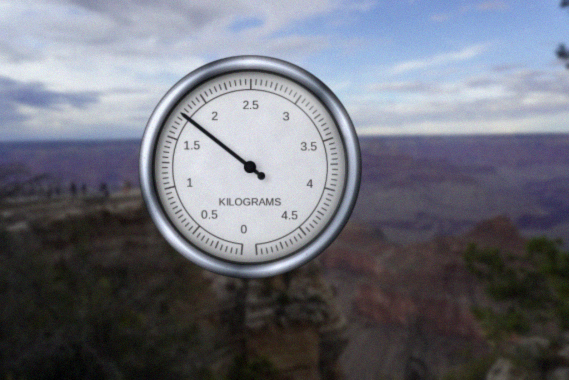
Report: 1.75 kg
